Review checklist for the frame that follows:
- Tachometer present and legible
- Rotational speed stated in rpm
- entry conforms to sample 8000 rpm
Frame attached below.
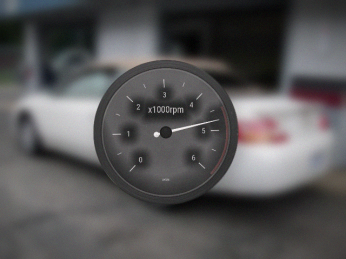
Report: 4750 rpm
